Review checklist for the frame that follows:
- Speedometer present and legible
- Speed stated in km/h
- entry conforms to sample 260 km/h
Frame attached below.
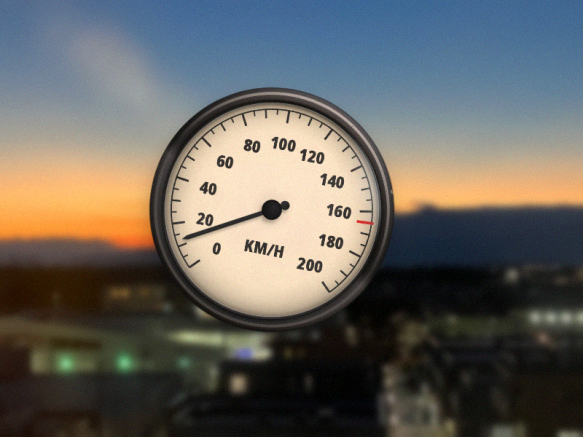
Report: 12.5 km/h
